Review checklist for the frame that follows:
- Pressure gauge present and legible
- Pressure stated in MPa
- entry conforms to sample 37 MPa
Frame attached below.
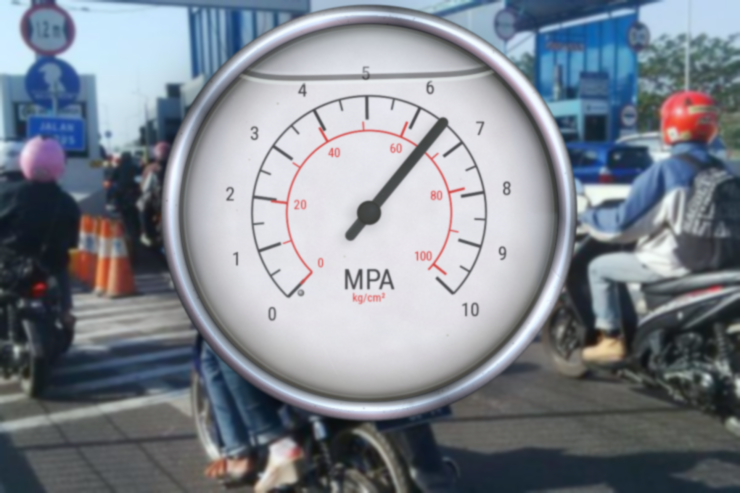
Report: 6.5 MPa
